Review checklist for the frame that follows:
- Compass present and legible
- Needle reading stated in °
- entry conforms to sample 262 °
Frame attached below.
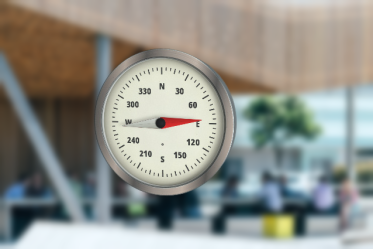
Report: 85 °
